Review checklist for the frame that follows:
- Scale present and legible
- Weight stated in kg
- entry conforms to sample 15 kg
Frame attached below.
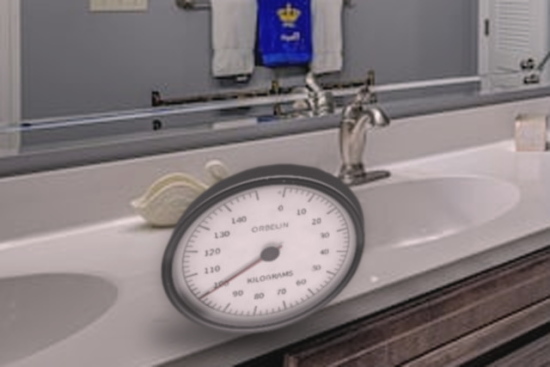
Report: 100 kg
